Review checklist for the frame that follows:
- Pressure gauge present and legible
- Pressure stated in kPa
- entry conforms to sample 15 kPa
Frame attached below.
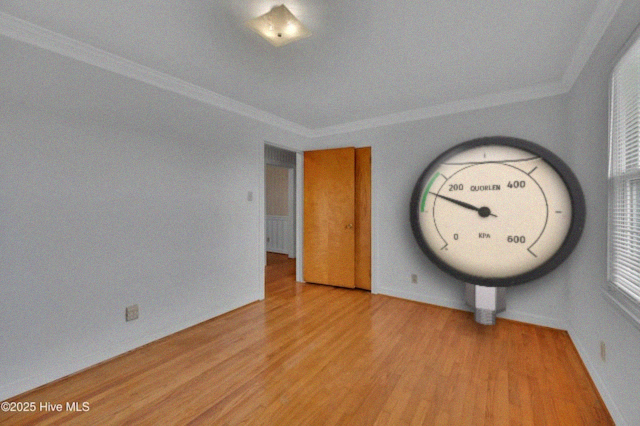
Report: 150 kPa
